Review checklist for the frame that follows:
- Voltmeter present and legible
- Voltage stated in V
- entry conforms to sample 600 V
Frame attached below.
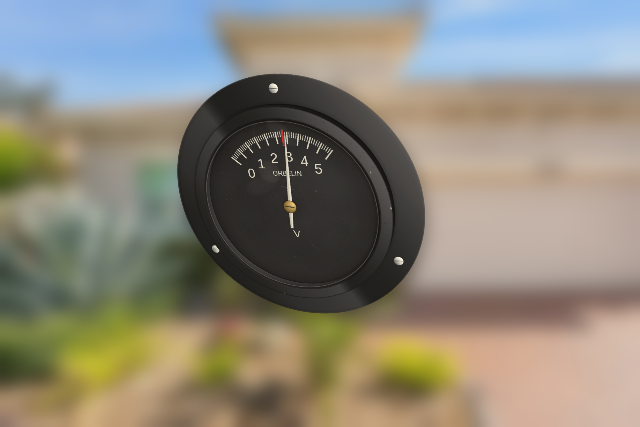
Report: 3 V
